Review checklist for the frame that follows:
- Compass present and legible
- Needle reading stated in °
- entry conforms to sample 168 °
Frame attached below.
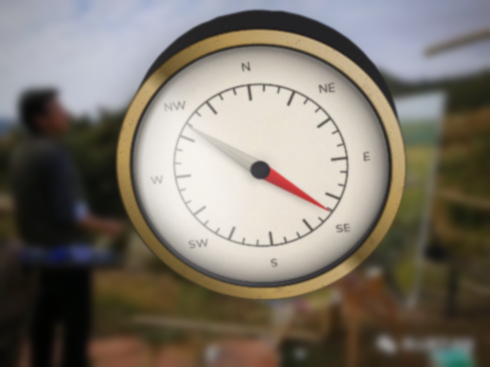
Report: 130 °
